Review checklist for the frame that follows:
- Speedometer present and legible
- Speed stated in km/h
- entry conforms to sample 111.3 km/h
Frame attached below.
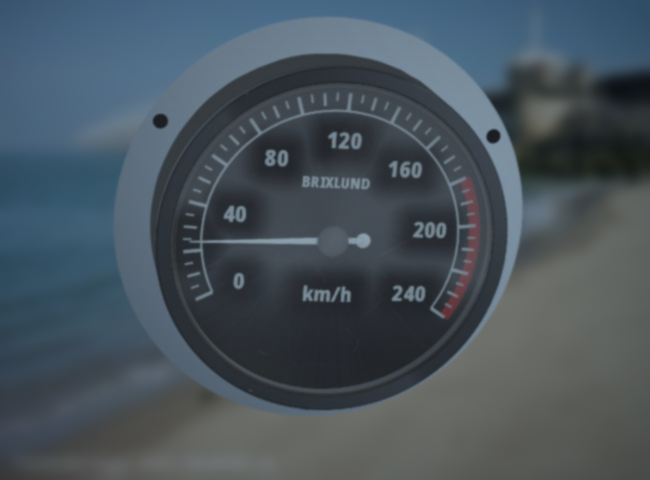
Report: 25 km/h
